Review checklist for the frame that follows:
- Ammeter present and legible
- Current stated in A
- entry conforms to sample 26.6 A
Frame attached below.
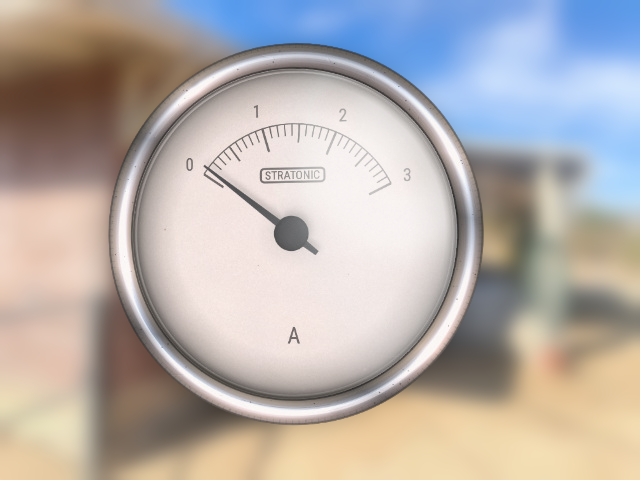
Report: 0.1 A
